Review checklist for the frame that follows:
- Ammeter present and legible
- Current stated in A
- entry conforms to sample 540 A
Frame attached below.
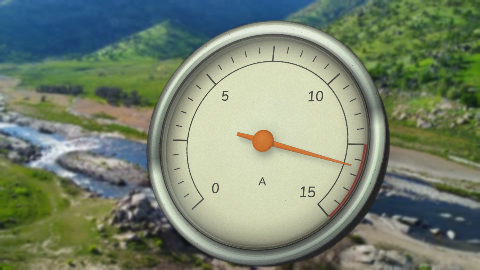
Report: 13.25 A
